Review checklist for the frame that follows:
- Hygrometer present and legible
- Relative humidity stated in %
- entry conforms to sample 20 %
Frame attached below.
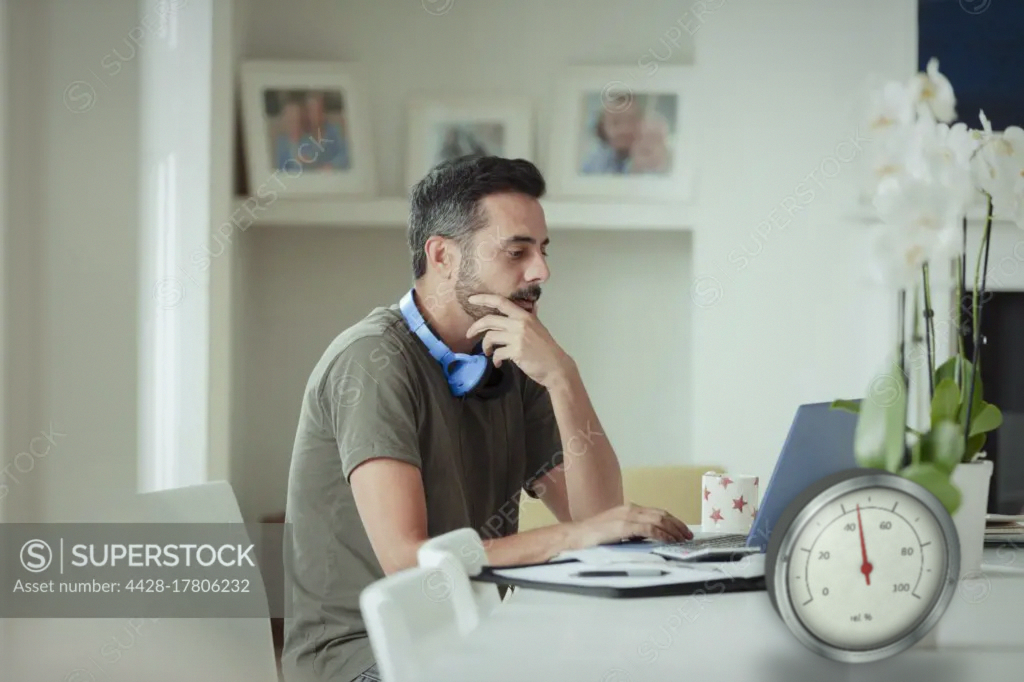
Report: 45 %
